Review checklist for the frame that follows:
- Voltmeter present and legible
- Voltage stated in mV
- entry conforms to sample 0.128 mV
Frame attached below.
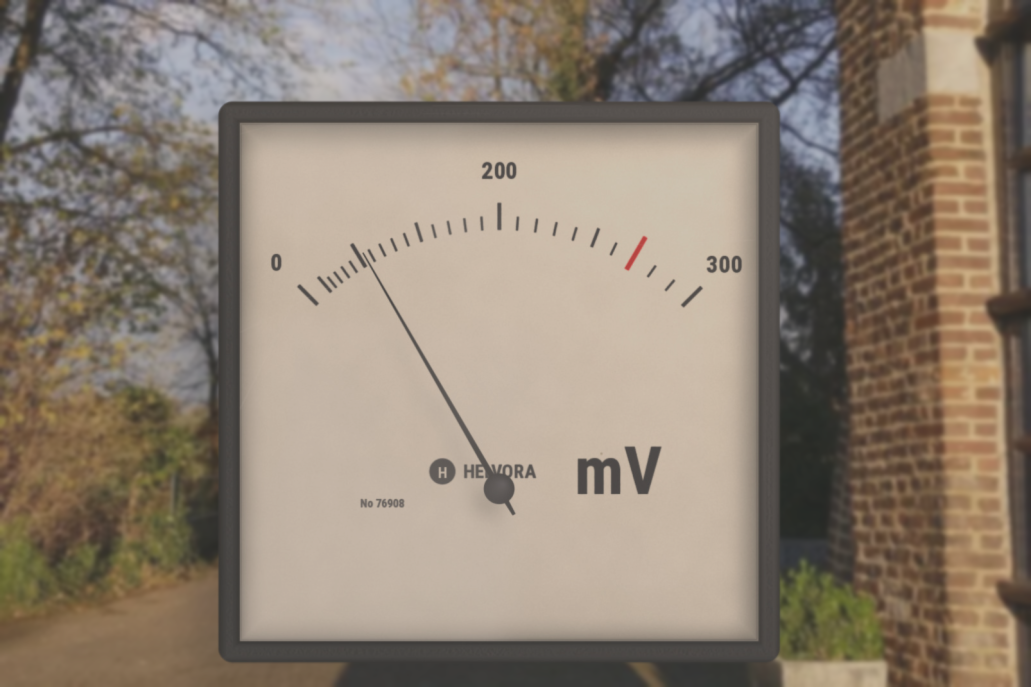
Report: 105 mV
